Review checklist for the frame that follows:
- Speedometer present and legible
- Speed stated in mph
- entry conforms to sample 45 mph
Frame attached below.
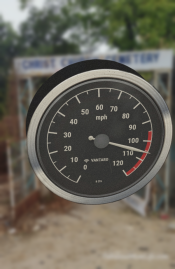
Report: 105 mph
